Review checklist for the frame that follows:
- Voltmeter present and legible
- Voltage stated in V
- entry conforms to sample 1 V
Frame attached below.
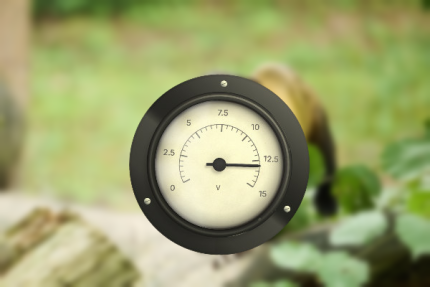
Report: 13 V
